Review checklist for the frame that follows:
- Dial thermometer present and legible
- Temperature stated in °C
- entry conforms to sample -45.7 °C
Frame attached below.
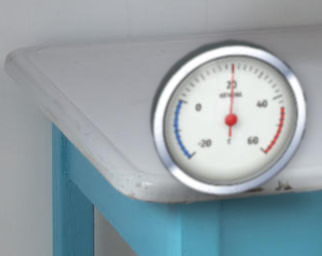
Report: 20 °C
